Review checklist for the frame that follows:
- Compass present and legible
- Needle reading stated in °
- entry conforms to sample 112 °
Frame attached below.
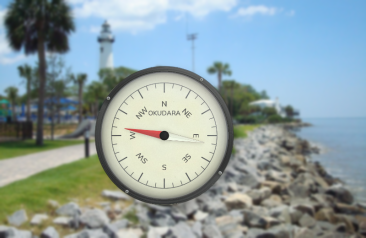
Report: 280 °
